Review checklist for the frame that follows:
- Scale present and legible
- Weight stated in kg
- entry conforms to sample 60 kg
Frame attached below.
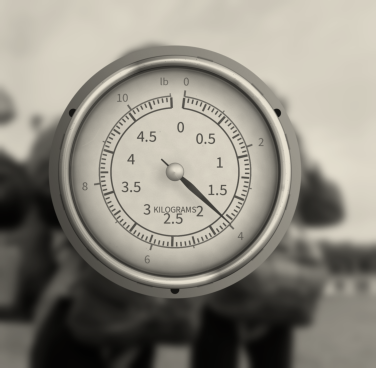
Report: 1.8 kg
